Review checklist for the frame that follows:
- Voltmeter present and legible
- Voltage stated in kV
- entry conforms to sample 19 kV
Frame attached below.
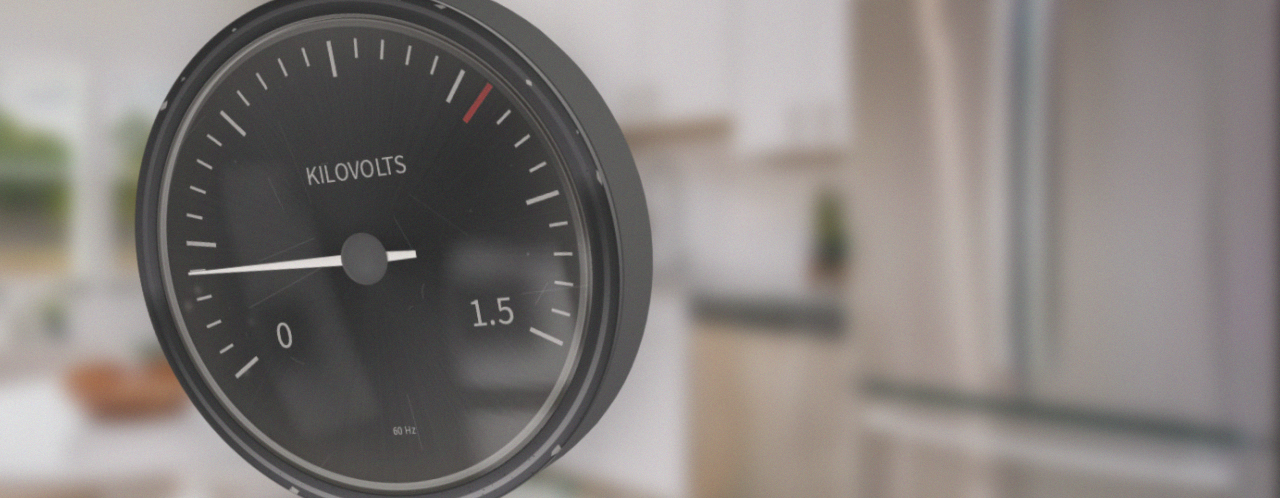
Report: 0.2 kV
